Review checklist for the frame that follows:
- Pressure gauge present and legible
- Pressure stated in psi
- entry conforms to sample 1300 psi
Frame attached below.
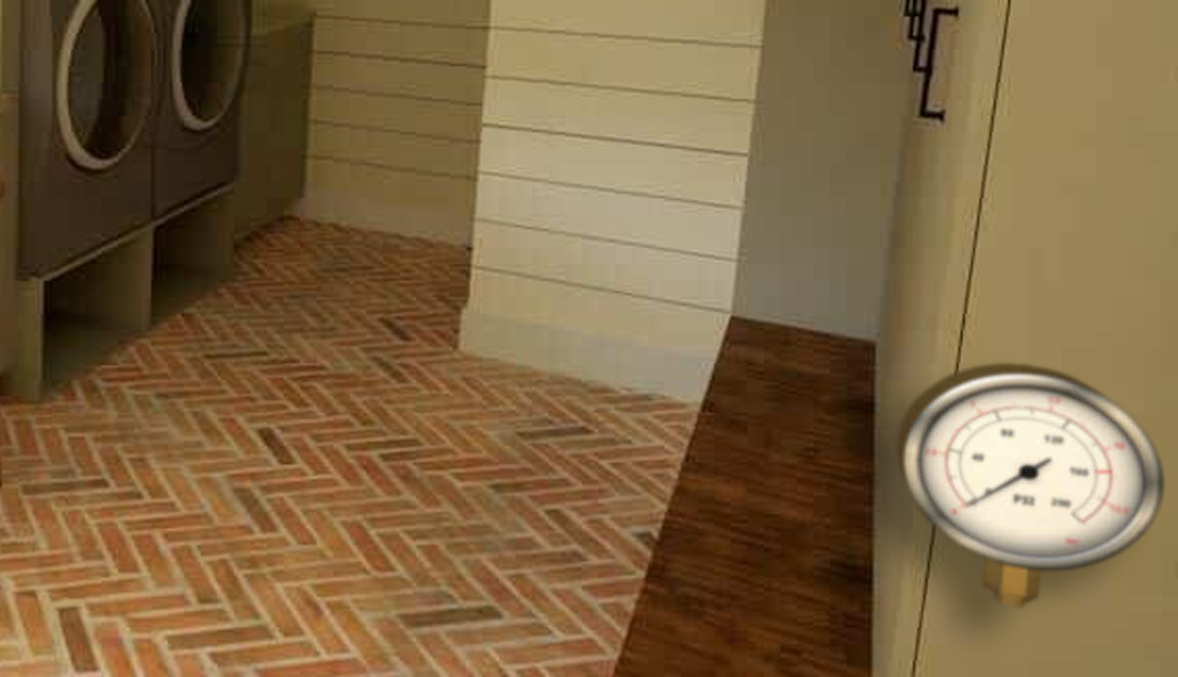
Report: 0 psi
